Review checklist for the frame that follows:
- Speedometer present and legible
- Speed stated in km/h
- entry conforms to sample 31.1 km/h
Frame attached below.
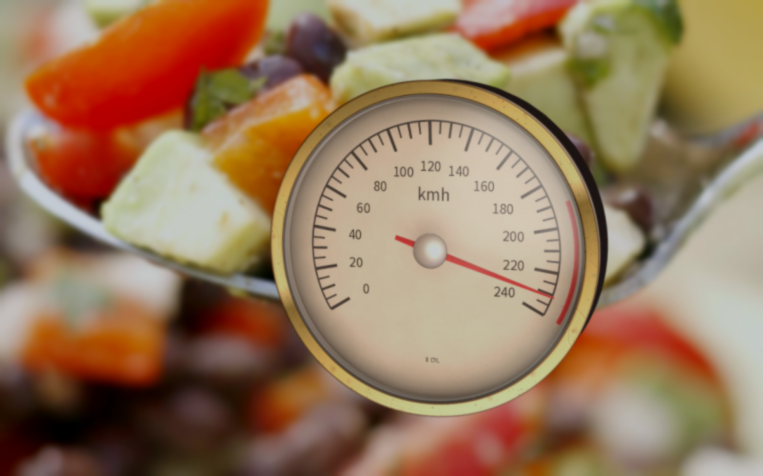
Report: 230 km/h
